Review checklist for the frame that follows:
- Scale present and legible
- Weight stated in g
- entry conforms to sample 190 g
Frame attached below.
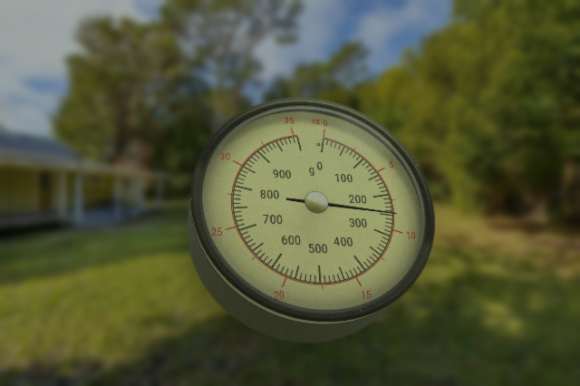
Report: 250 g
